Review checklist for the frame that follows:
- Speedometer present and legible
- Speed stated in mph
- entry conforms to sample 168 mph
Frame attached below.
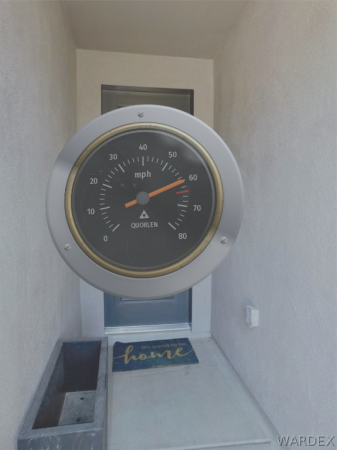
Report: 60 mph
